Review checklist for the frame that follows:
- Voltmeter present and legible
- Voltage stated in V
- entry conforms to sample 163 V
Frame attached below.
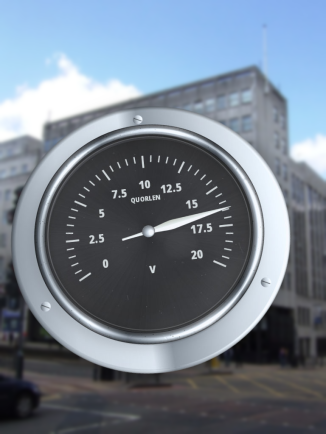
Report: 16.5 V
